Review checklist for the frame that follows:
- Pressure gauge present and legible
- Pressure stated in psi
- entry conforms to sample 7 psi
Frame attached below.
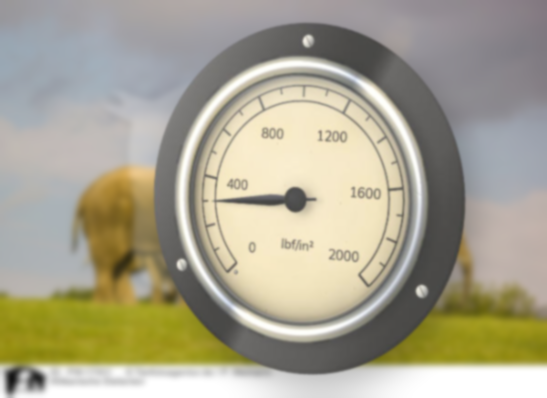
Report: 300 psi
